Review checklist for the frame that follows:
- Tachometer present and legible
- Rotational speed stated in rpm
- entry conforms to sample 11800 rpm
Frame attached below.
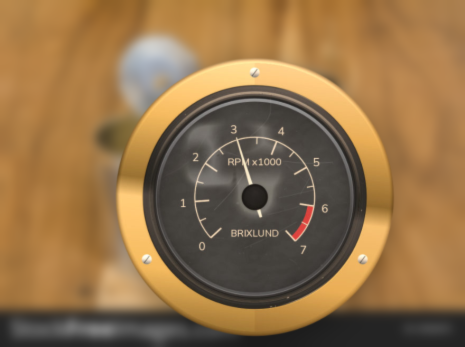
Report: 3000 rpm
